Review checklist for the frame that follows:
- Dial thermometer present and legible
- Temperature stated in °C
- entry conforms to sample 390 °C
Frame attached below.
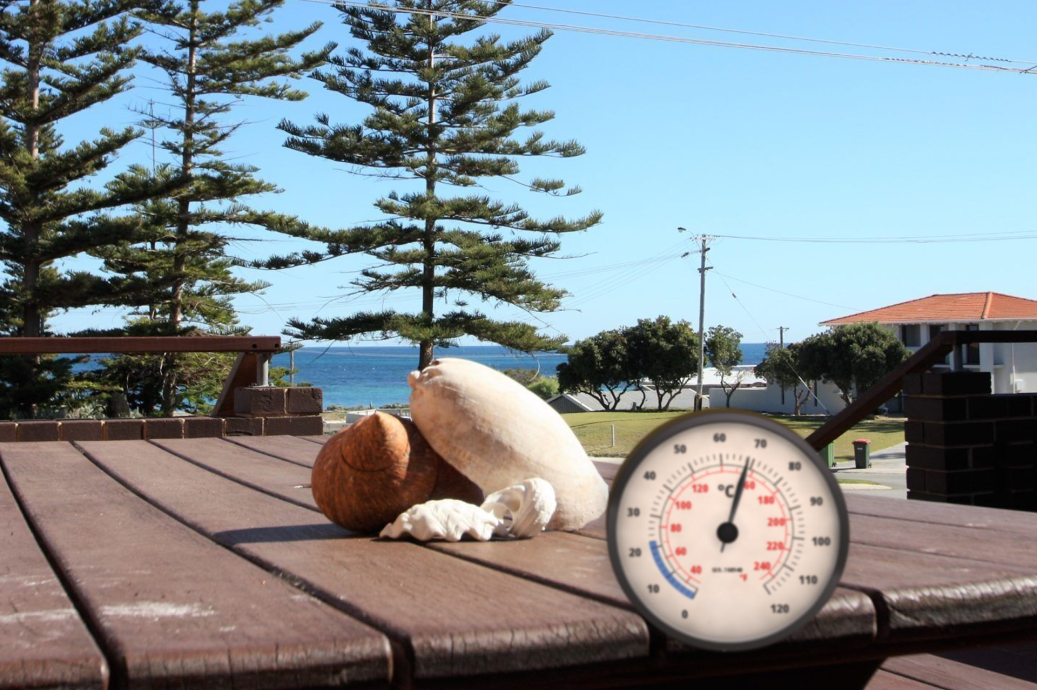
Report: 68 °C
